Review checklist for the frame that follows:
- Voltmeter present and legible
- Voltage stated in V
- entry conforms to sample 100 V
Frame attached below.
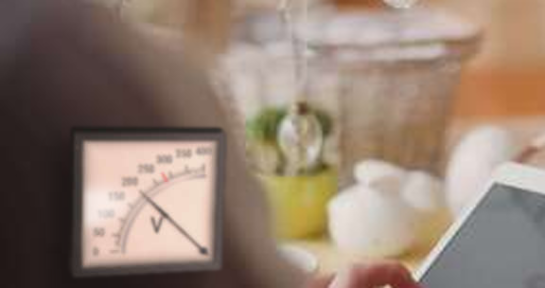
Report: 200 V
